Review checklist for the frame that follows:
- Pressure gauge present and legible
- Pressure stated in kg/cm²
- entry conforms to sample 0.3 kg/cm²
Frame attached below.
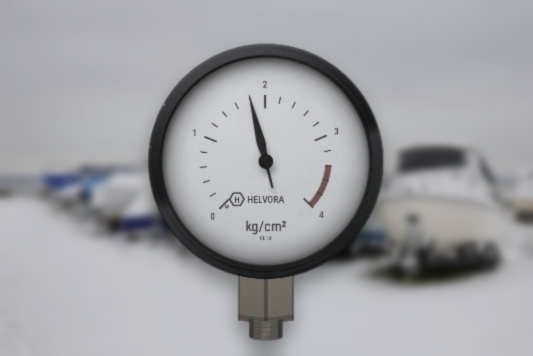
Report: 1.8 kg/cm²
